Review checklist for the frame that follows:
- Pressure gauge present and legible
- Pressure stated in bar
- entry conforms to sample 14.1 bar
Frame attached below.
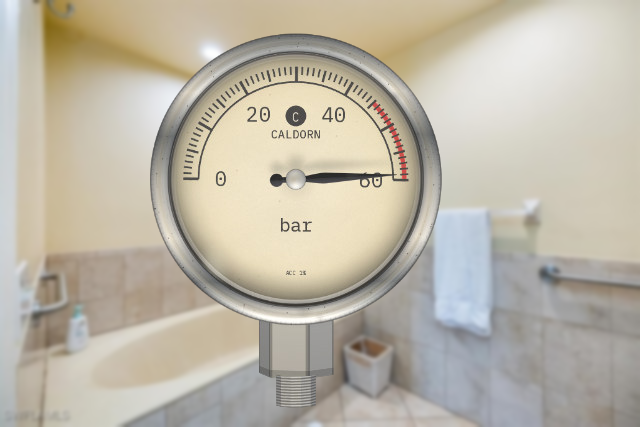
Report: 59 bar
